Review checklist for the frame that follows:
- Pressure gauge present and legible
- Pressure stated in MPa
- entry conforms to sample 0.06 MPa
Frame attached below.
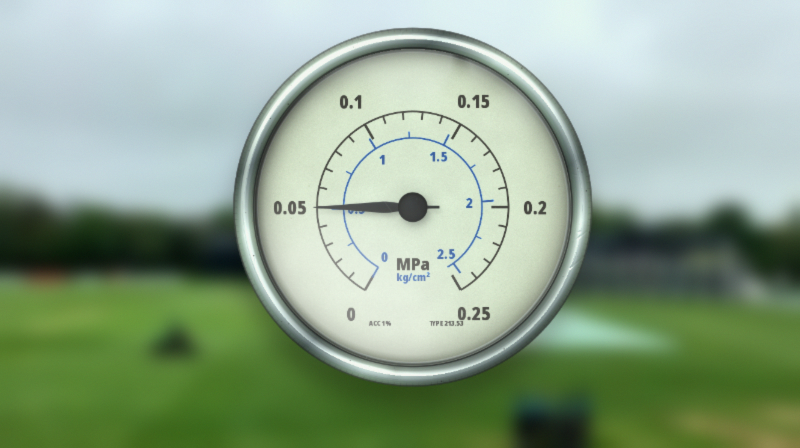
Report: 0.05 MPa
